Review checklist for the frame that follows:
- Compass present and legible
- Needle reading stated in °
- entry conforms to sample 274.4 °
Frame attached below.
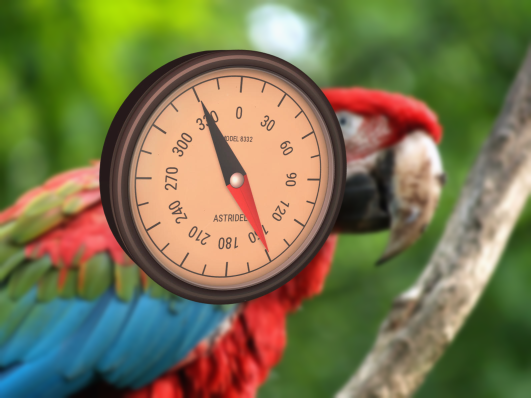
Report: 150 °
